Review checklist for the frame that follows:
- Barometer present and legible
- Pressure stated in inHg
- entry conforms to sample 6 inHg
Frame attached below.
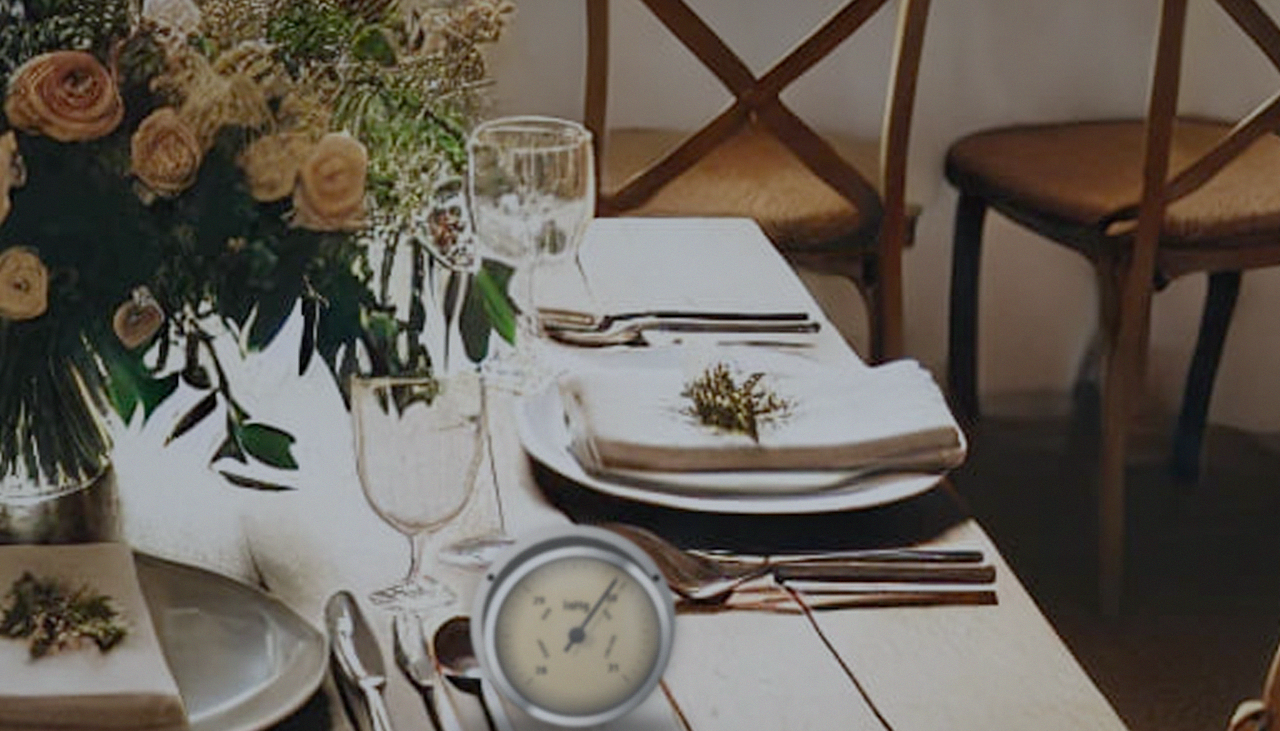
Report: 29.9 inHg
